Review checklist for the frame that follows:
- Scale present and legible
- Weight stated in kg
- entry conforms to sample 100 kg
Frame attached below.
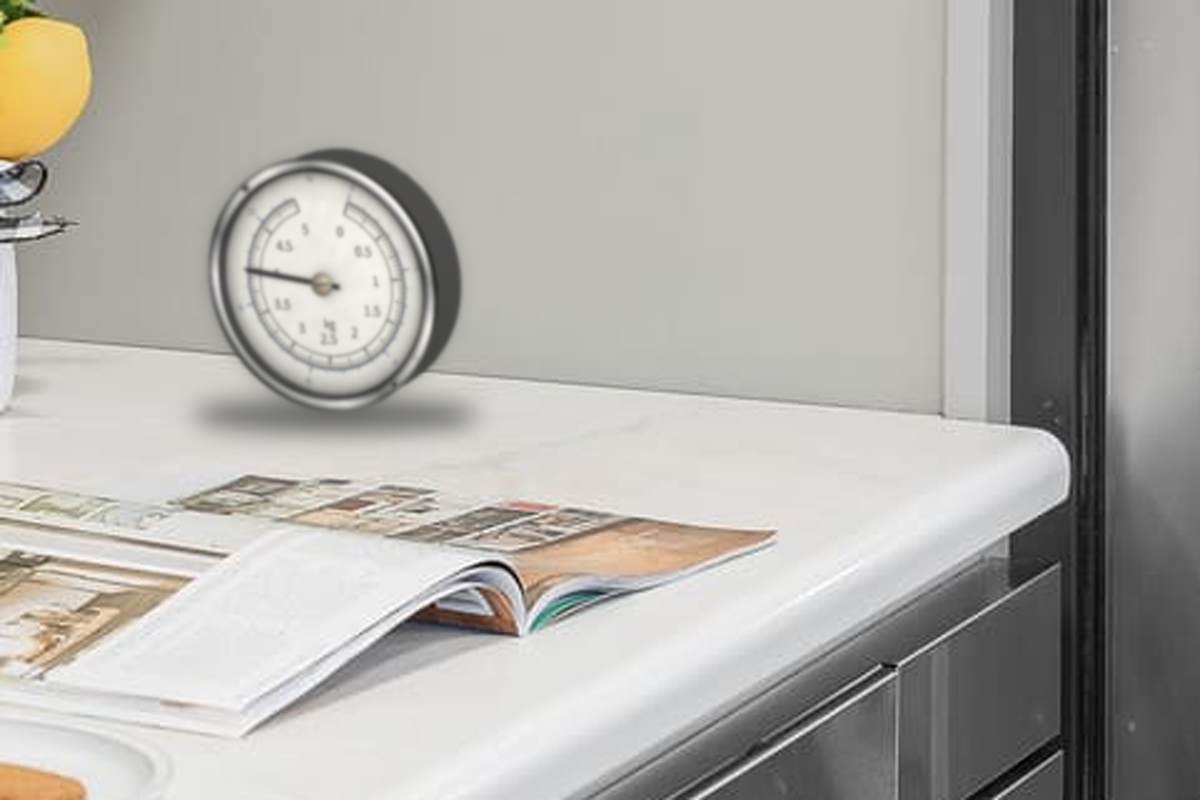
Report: 4 kg
